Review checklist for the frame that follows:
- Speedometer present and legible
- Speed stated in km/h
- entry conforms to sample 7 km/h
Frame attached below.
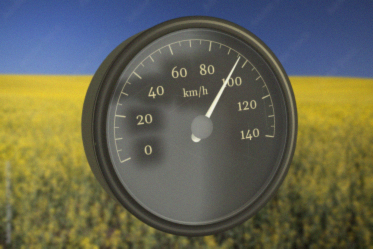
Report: 95 km/h
